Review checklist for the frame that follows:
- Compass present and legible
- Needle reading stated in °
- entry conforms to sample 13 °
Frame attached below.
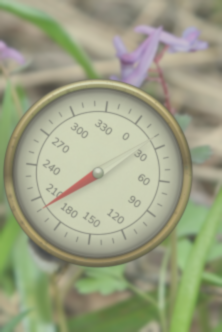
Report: 200 °
